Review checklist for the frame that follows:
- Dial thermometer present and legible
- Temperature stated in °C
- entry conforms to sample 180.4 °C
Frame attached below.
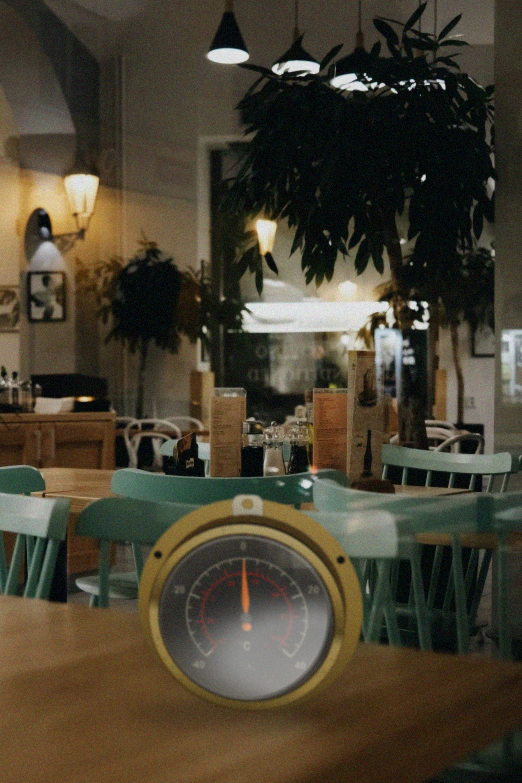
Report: 0 °C
